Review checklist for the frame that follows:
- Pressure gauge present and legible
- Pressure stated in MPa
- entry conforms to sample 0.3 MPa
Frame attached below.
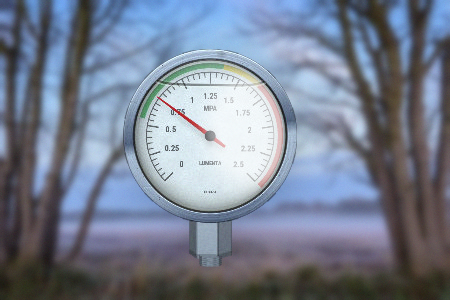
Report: 0.75 MPa
